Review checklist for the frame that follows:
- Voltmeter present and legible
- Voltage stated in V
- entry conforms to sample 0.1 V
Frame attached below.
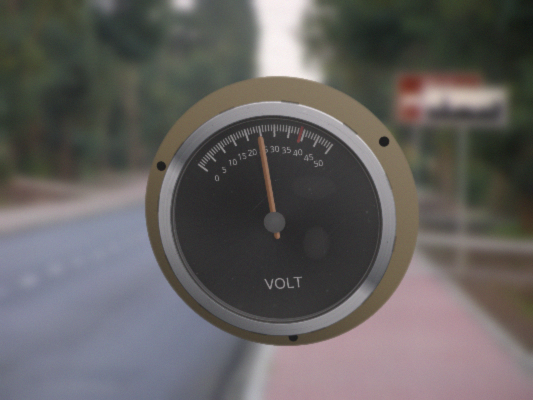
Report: 25 V
